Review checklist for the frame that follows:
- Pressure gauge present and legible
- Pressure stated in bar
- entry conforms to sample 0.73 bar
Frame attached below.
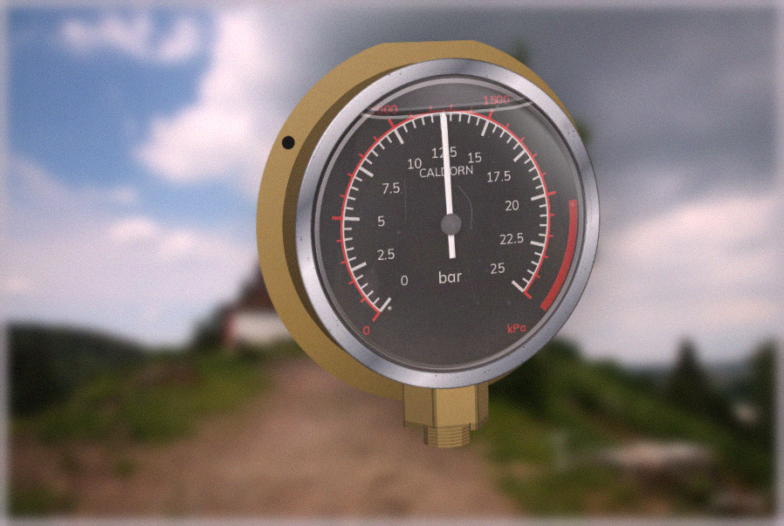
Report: 12.5 bar
